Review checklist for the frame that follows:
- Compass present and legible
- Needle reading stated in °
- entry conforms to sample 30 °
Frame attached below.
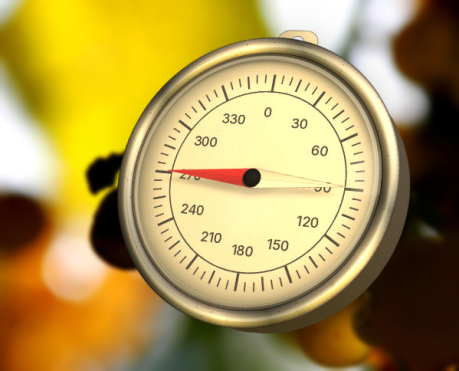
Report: 270 °
